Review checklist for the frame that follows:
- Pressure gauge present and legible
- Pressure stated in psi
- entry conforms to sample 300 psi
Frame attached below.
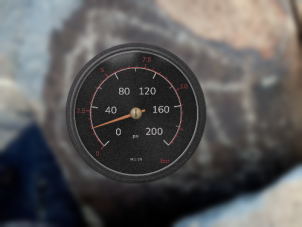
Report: 20 psi
